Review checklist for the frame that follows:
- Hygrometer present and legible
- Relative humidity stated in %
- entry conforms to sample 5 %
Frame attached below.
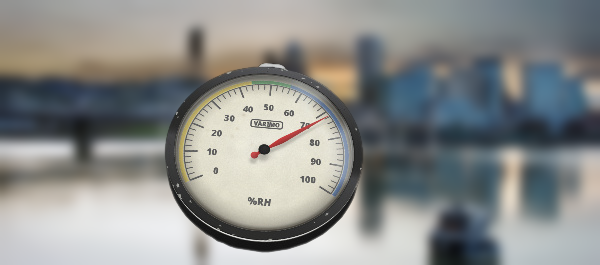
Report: 72 %
